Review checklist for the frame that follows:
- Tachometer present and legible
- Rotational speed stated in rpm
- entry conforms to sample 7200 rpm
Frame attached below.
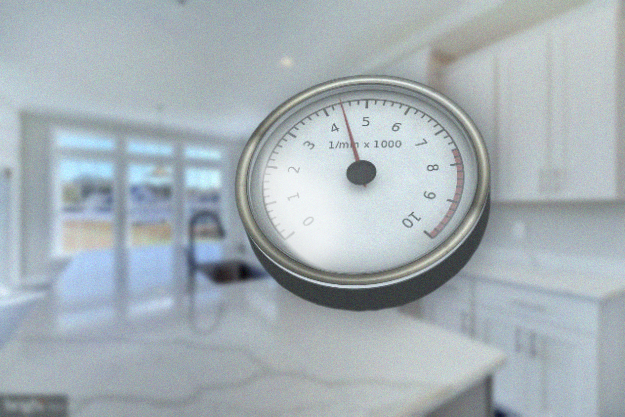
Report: 4400 rpm
